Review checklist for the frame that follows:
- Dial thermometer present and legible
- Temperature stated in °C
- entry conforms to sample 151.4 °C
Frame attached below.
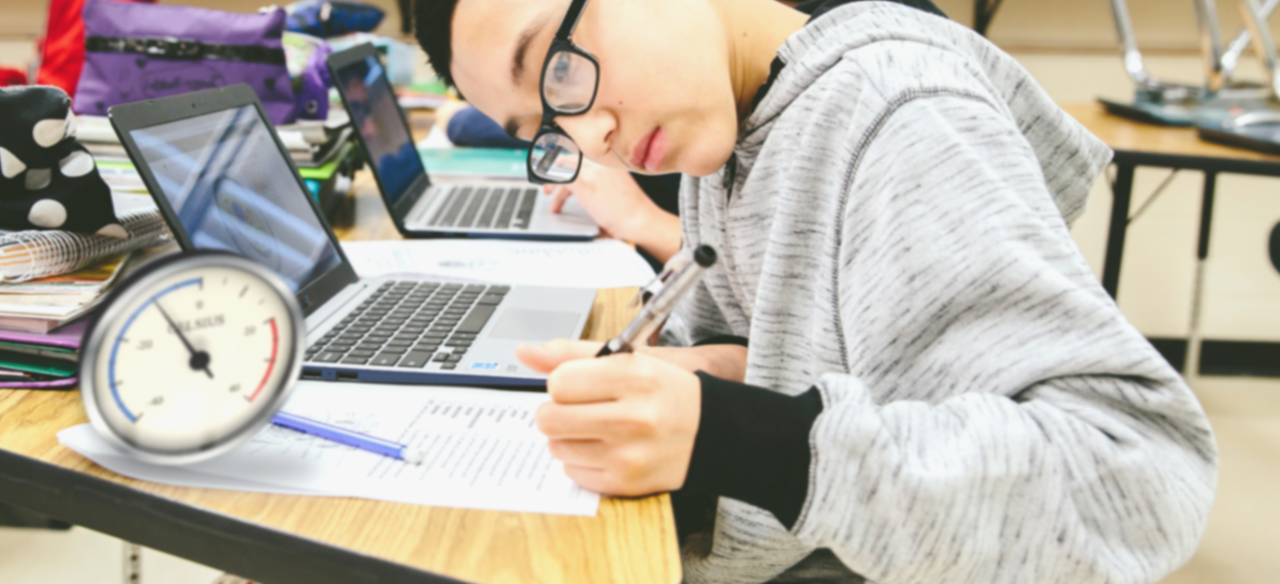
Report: -10 °C
